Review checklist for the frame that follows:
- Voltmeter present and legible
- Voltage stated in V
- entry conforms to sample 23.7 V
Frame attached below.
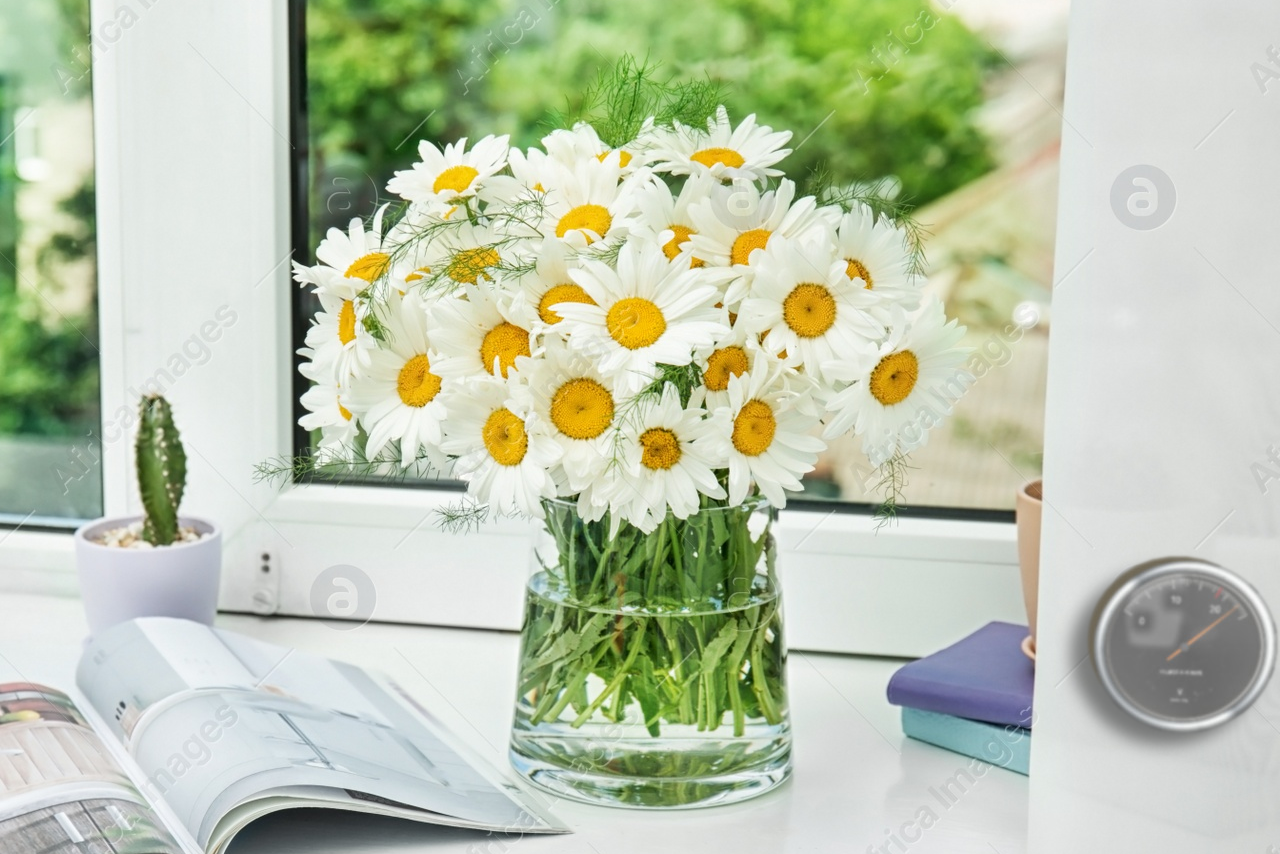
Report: 22.5 V
